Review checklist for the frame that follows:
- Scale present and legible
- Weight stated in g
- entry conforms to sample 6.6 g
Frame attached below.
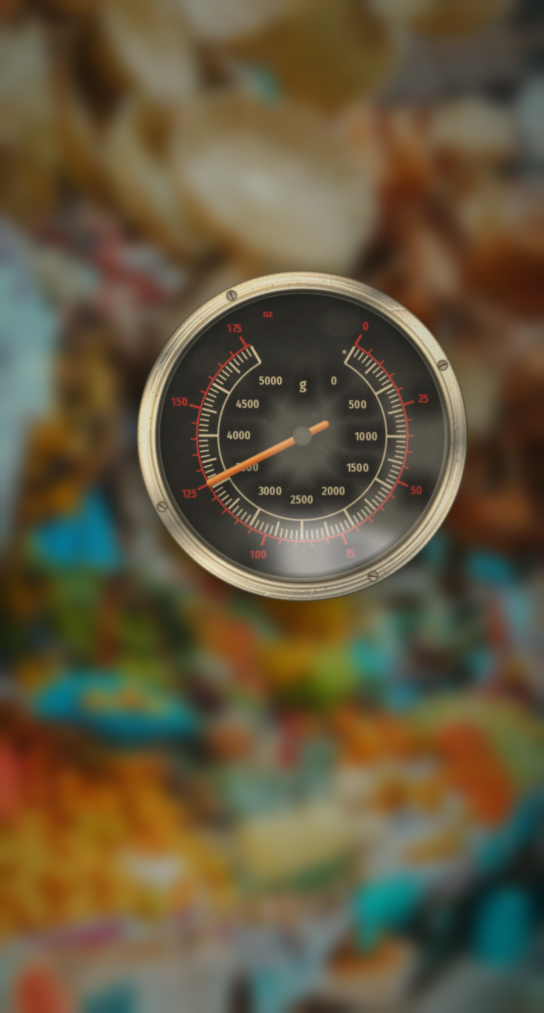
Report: 3550 g
